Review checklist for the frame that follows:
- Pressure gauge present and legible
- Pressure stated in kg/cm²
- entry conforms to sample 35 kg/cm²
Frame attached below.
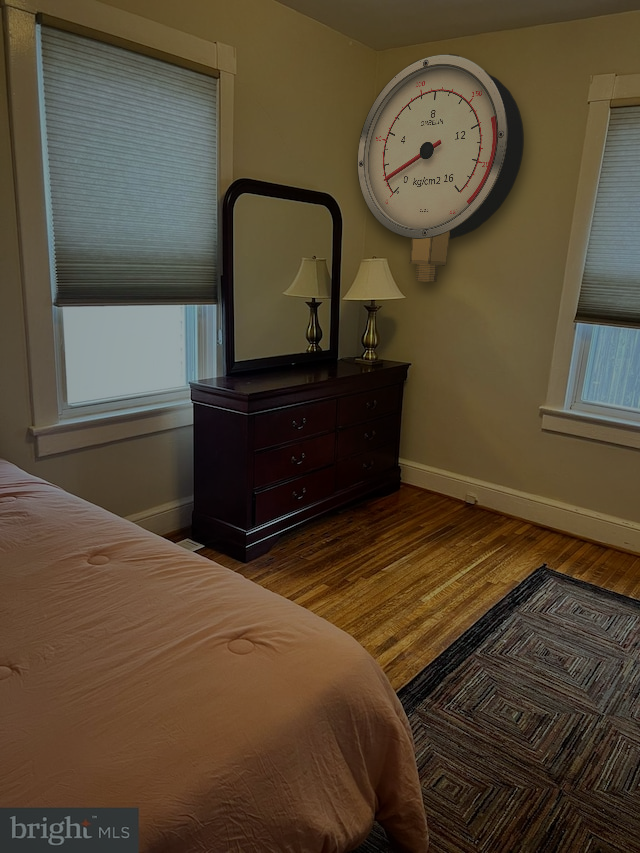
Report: 1 kg/cm²
